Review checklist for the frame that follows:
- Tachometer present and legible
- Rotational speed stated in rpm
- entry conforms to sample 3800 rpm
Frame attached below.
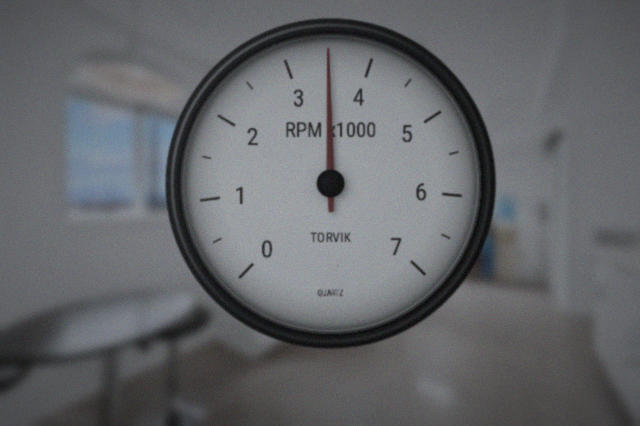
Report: 3500 rpm
